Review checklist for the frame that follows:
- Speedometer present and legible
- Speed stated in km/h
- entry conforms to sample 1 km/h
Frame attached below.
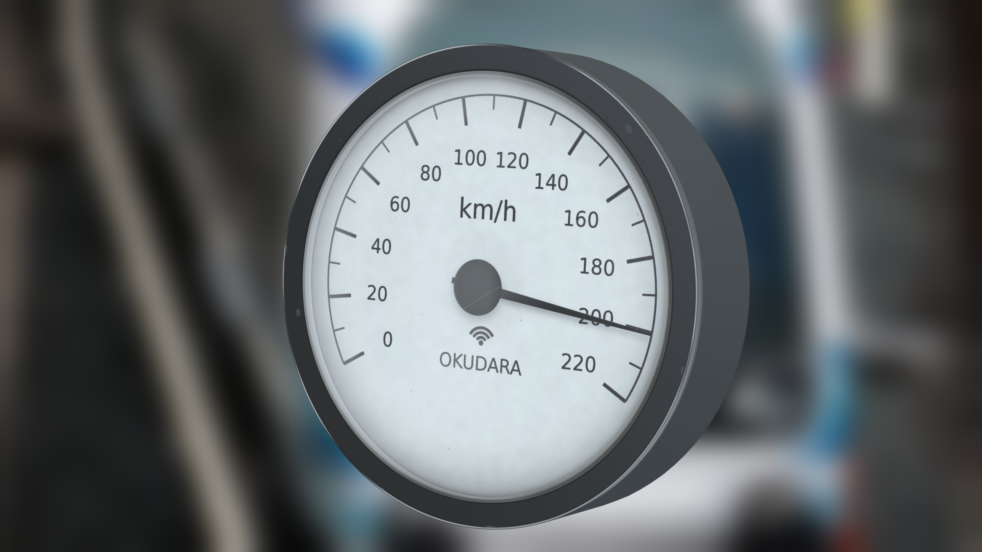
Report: 200 km/h
